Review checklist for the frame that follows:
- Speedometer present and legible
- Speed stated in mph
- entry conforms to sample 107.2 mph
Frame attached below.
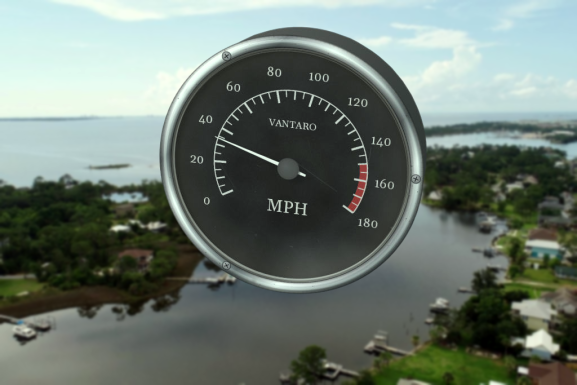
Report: 35 mph
